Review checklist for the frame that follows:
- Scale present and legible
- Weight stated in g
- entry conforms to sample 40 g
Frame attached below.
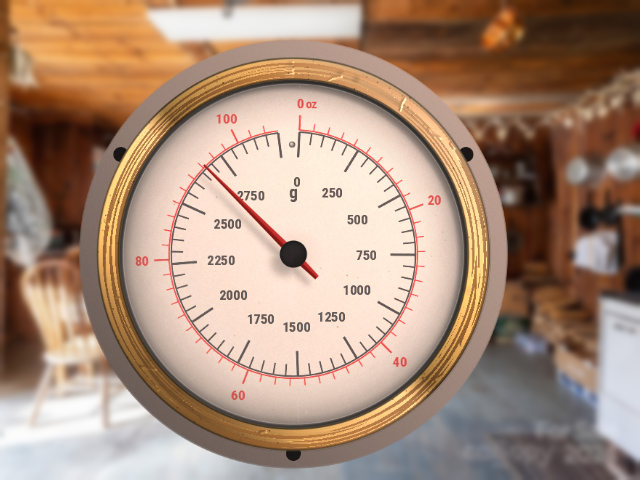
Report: 2675 g
